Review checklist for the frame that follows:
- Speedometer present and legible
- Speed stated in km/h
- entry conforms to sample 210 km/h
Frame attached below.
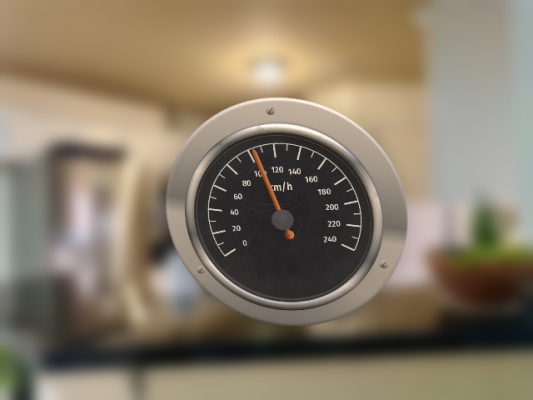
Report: 105 km/h
